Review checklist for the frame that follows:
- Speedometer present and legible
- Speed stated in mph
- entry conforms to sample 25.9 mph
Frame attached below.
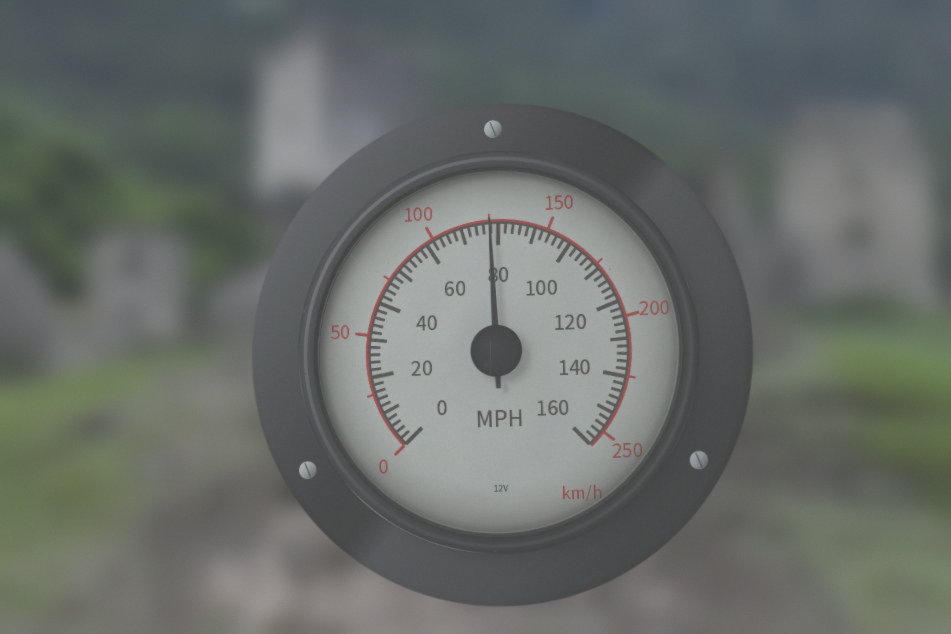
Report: 78 mph
